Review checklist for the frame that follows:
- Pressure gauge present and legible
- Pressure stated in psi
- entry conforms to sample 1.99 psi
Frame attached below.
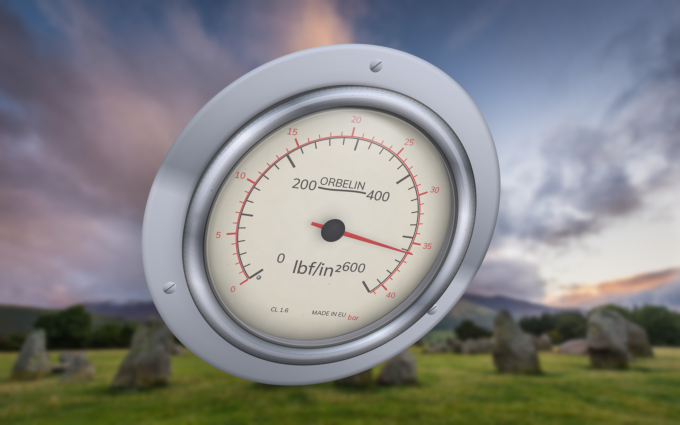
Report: 520 psi
